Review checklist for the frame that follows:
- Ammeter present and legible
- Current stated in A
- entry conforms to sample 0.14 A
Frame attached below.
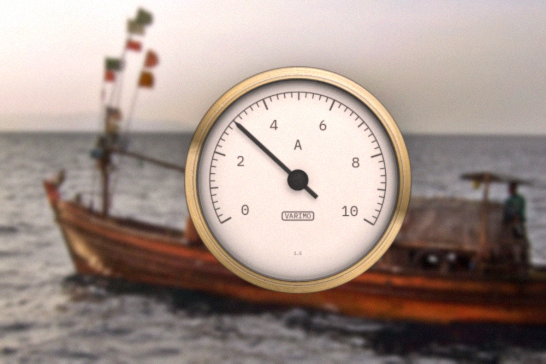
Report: 3 A
